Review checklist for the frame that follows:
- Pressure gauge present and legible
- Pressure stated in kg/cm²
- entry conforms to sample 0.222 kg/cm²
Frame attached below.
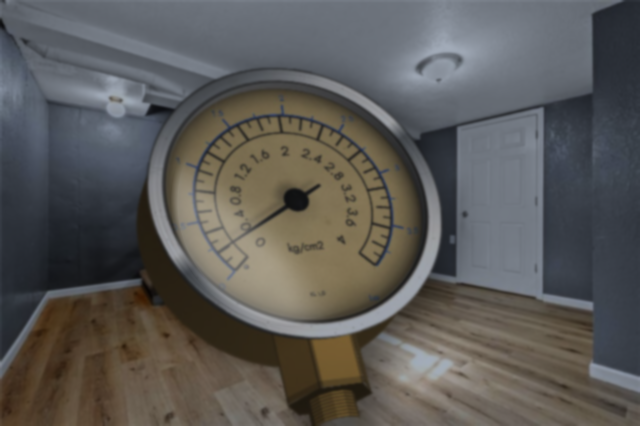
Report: 0.2 kg/cm²
